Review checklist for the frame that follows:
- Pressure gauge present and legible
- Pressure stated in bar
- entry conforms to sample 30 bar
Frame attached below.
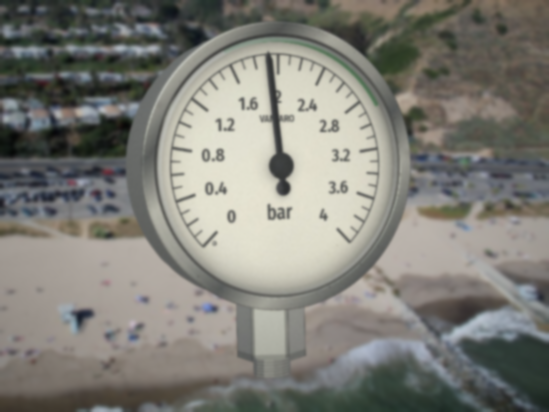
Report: 1.9 bar
